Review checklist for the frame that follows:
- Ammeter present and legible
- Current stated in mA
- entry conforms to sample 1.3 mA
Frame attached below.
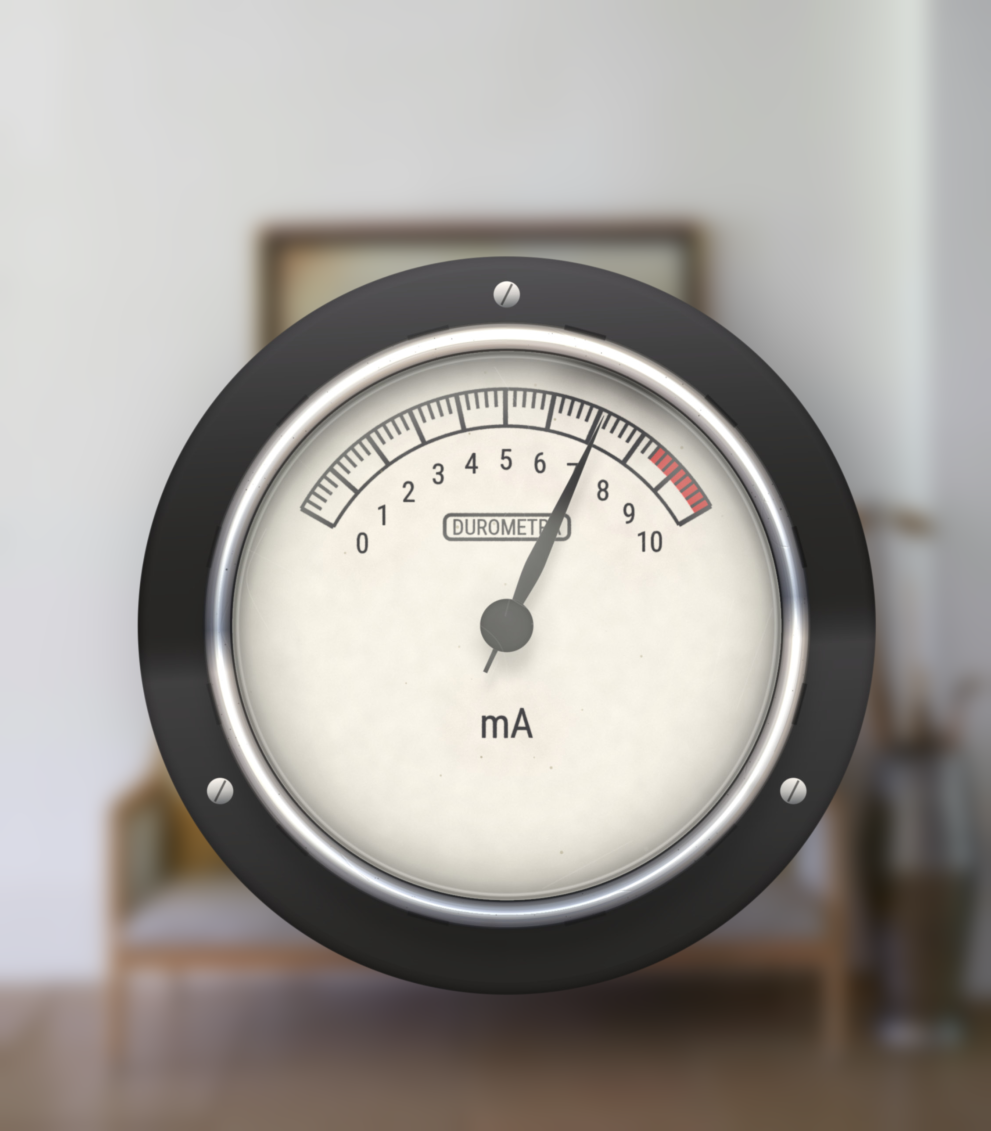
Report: 7.1 mA
